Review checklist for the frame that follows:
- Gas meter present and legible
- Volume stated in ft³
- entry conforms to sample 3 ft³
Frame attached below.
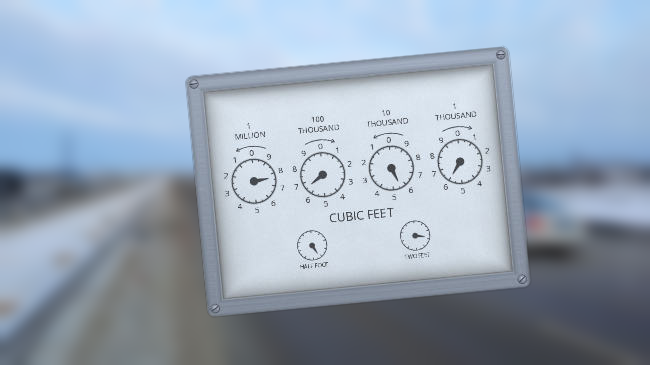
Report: 765600 ft³
